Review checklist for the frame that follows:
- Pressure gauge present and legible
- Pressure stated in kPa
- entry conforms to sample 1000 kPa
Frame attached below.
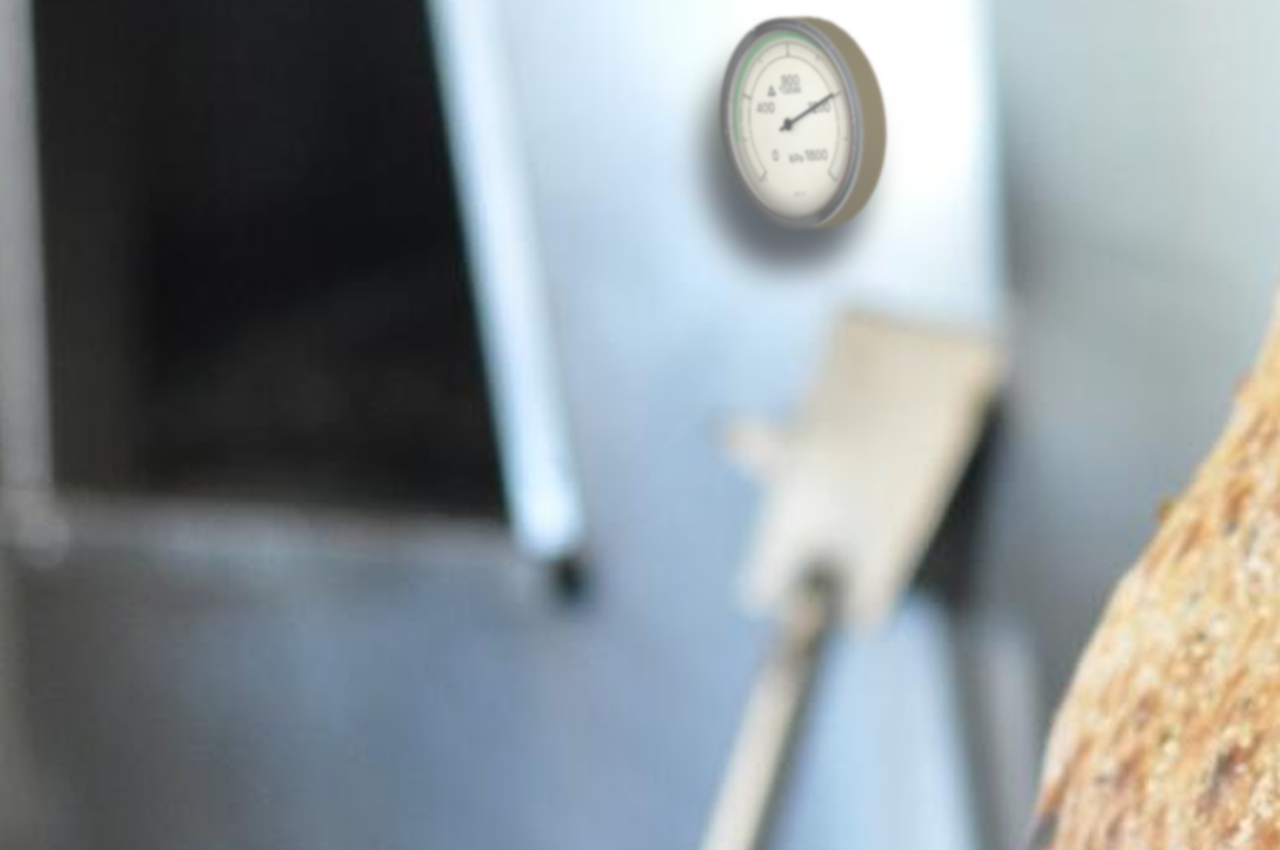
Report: 1200 kPa
